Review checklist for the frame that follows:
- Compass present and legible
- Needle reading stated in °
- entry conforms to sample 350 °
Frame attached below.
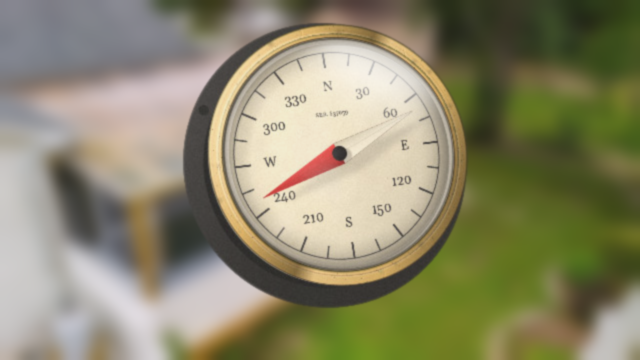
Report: 247.5 °
